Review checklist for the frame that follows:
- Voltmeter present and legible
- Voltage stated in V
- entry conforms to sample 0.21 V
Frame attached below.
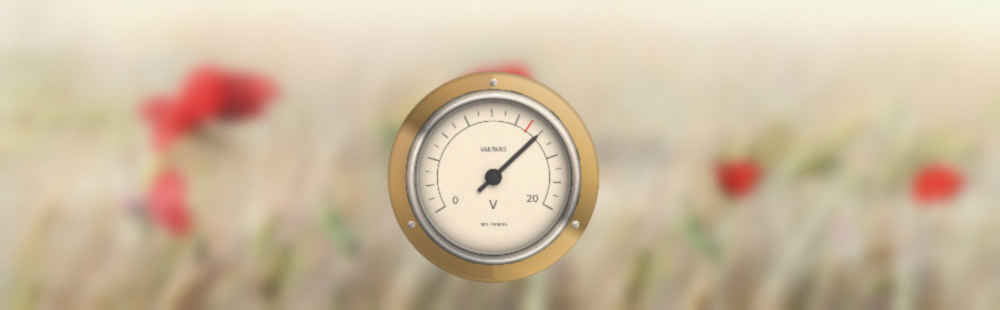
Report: 14 V
